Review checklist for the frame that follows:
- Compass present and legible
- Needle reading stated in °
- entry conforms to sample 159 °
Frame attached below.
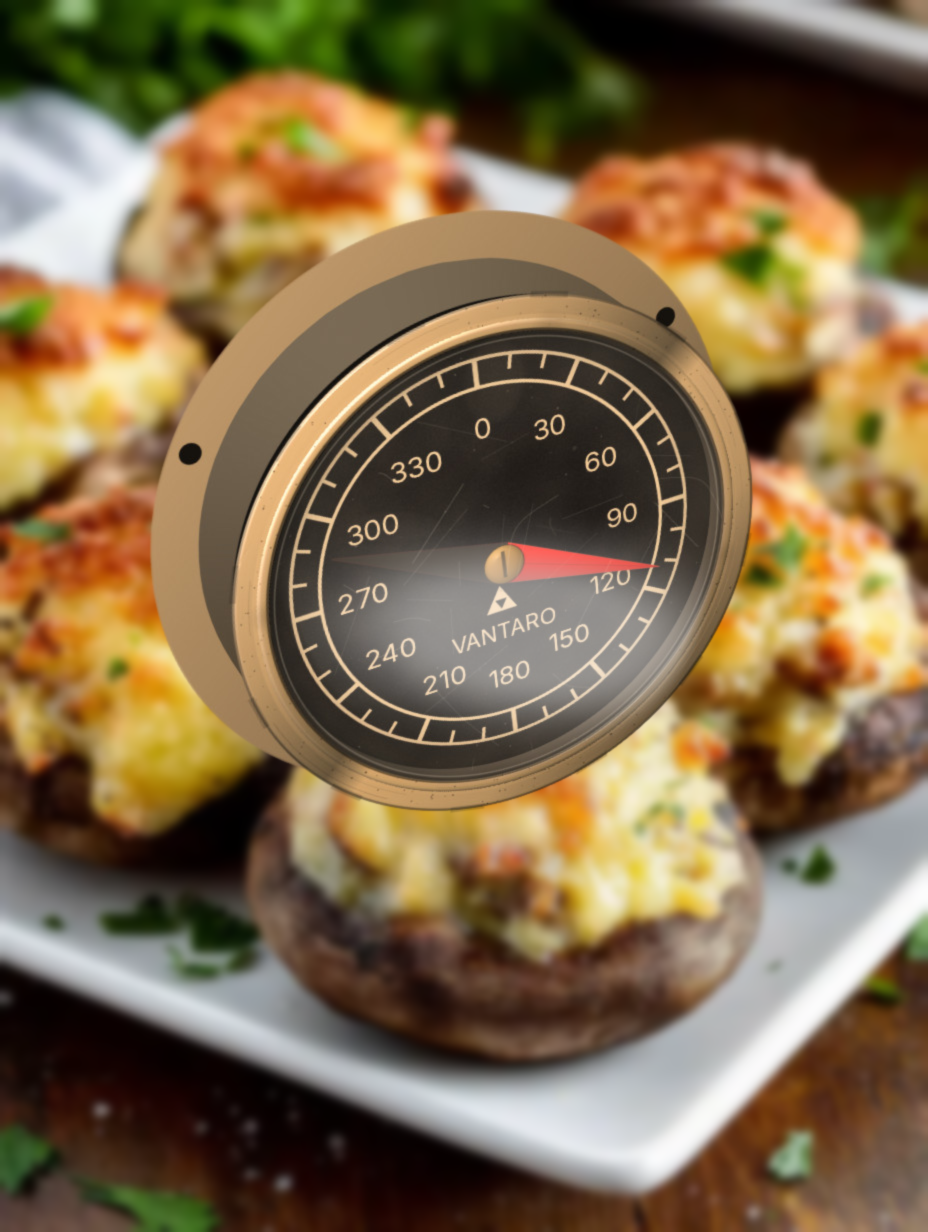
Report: 110 °
